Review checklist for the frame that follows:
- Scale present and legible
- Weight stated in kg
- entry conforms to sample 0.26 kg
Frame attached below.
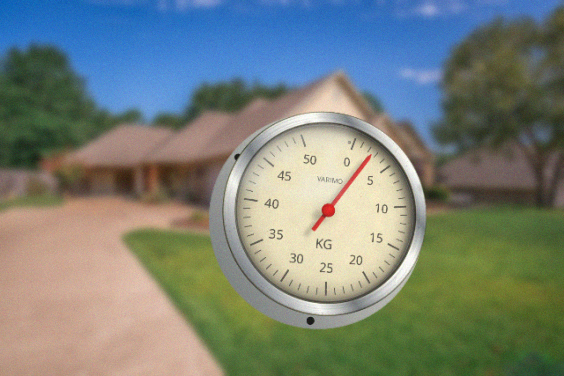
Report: 2.5 kg
